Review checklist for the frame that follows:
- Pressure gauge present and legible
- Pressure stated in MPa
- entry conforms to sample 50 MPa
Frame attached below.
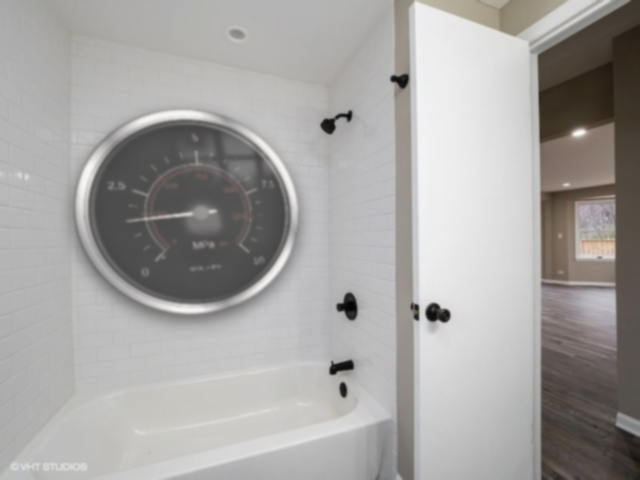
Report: 1.5 MPa
